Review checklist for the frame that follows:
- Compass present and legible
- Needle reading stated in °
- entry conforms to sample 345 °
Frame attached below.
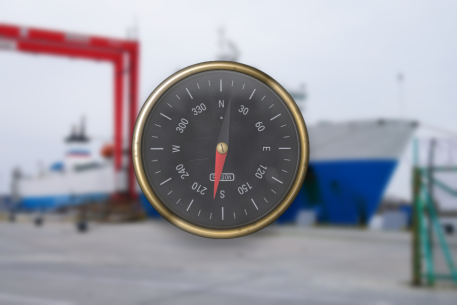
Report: 190 °
